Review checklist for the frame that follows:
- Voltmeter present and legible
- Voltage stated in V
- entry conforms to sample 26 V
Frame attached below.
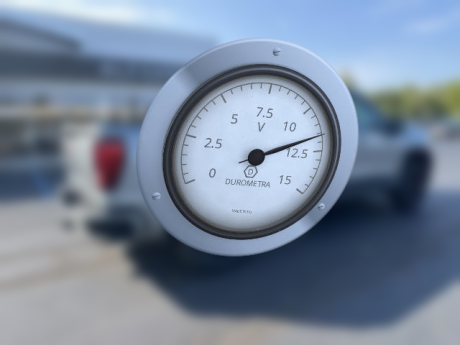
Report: 11.5 V
